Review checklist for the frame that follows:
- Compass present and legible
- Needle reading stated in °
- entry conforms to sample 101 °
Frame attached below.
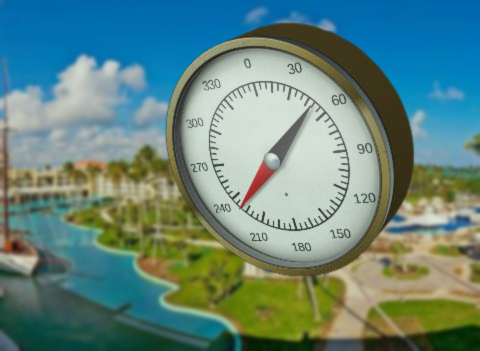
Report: 230 °
